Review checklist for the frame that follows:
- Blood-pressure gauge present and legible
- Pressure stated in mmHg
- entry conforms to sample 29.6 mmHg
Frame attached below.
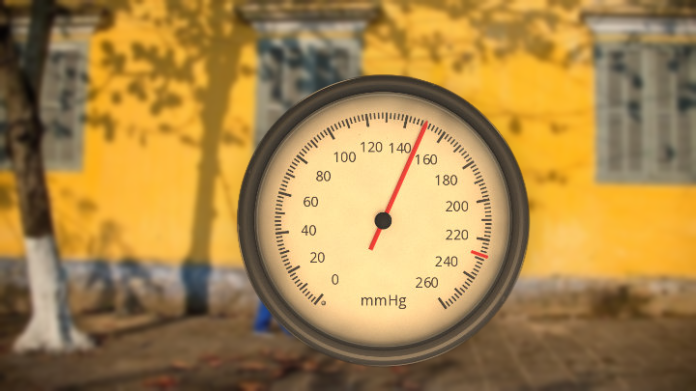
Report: 150 mmHg
